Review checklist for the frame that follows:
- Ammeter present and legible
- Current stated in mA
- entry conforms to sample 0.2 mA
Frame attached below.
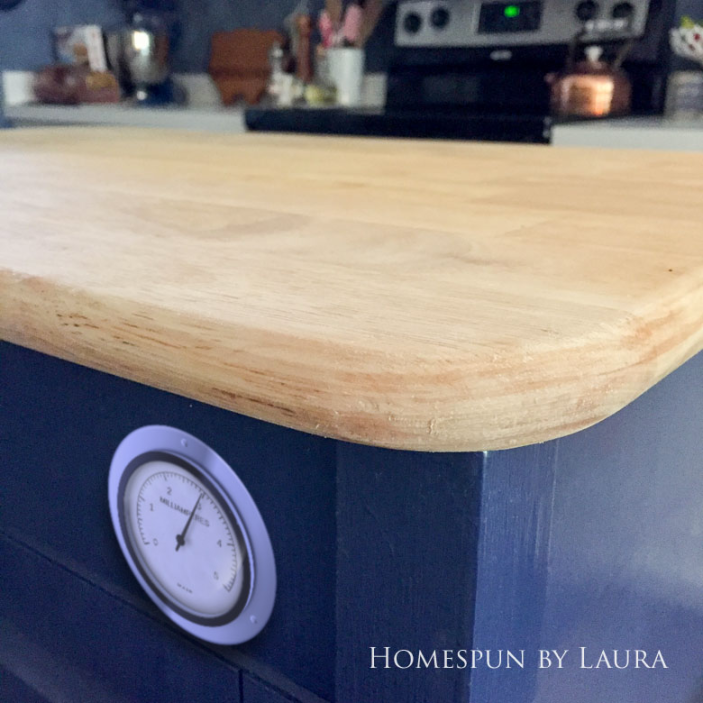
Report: 3 mA
